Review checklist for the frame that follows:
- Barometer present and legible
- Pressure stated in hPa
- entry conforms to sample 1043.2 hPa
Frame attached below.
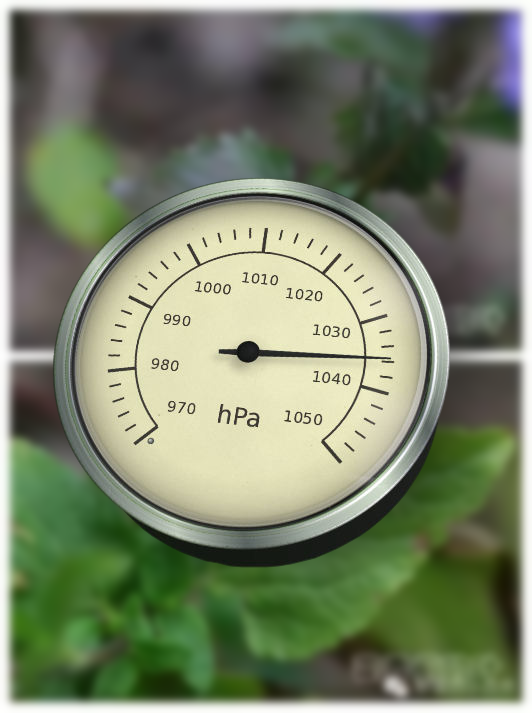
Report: 1036 hPa
